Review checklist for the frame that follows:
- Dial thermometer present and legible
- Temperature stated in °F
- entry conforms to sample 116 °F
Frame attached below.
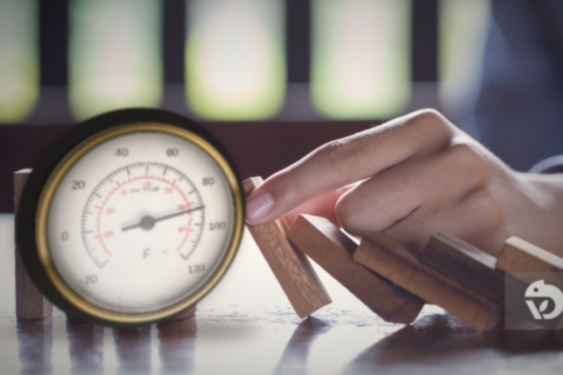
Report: 90 °F
